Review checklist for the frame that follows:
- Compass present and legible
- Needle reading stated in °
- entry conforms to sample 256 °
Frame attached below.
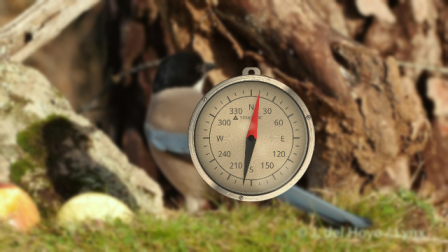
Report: 10 °
